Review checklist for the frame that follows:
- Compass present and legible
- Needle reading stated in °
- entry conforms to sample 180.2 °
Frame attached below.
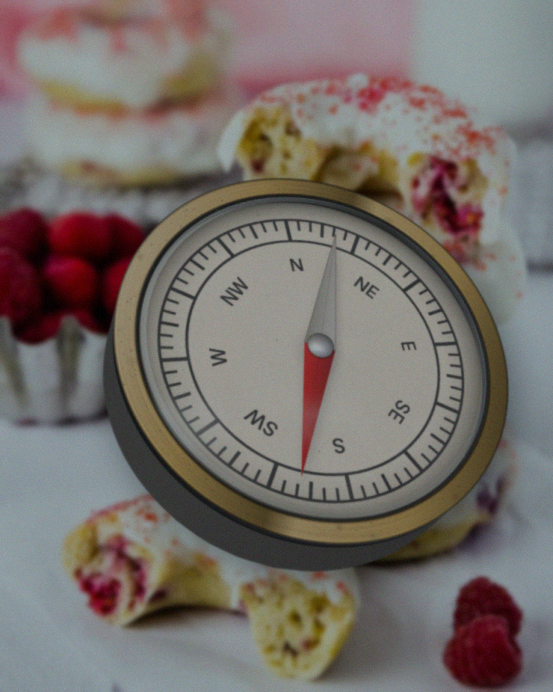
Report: 200 °
